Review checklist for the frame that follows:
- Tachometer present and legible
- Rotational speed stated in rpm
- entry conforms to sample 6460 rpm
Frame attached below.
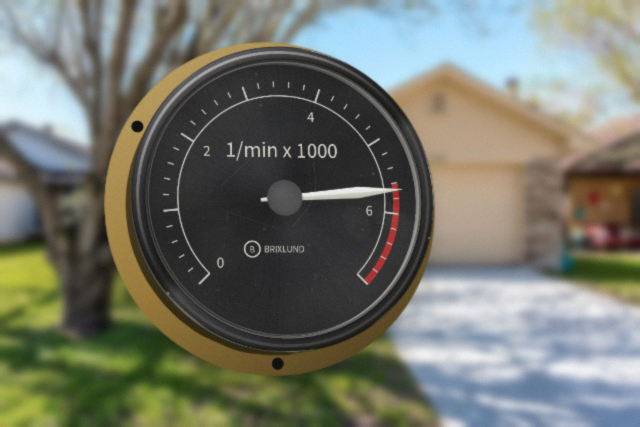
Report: 5700 rpm
